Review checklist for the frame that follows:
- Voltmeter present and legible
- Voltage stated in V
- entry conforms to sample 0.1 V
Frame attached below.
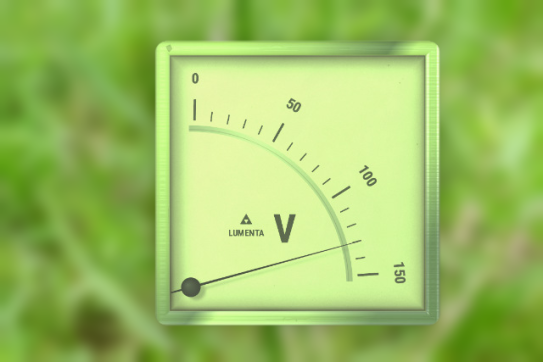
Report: 130 V
